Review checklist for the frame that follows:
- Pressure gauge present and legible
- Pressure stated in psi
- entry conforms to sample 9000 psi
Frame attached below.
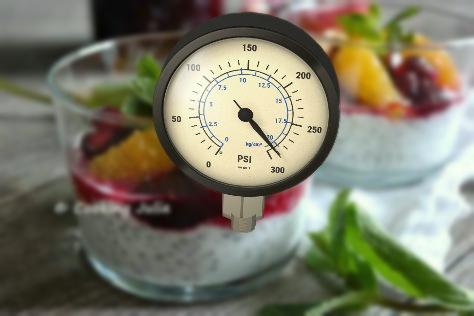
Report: 290 psi
